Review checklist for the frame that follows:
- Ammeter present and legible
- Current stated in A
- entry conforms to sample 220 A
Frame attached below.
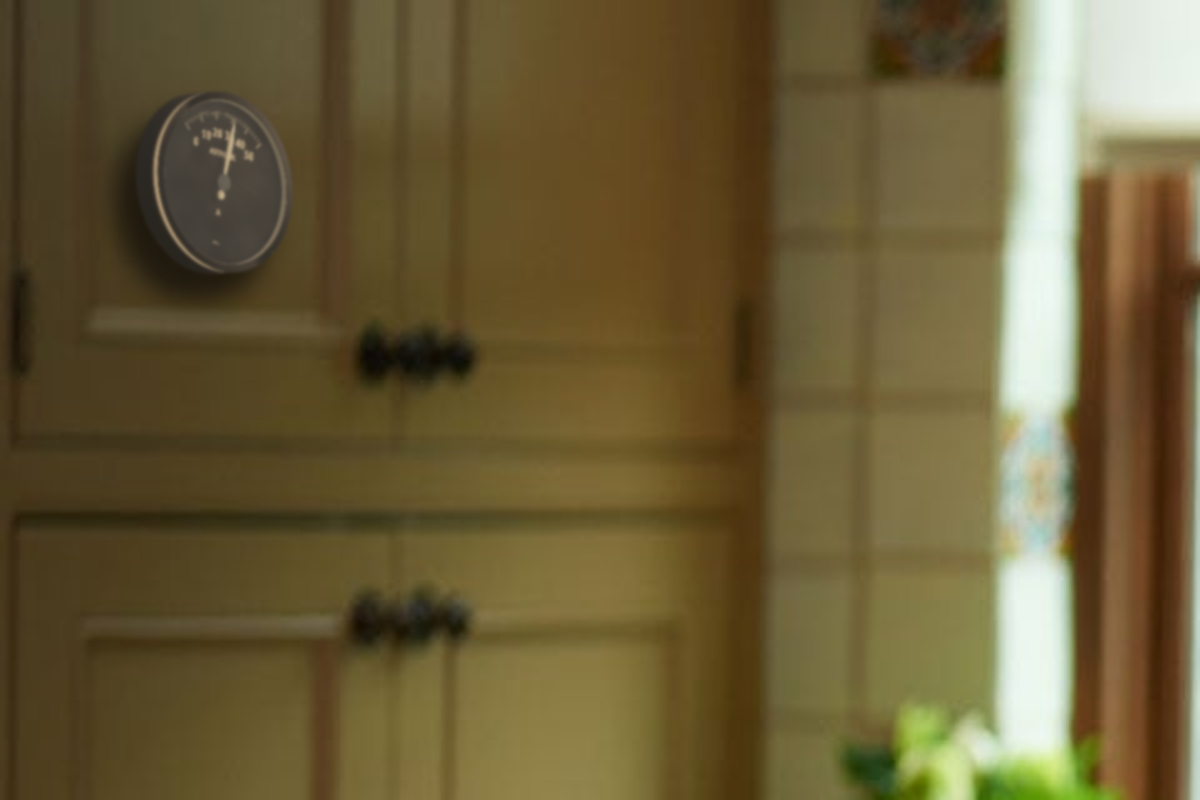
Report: 30 A
